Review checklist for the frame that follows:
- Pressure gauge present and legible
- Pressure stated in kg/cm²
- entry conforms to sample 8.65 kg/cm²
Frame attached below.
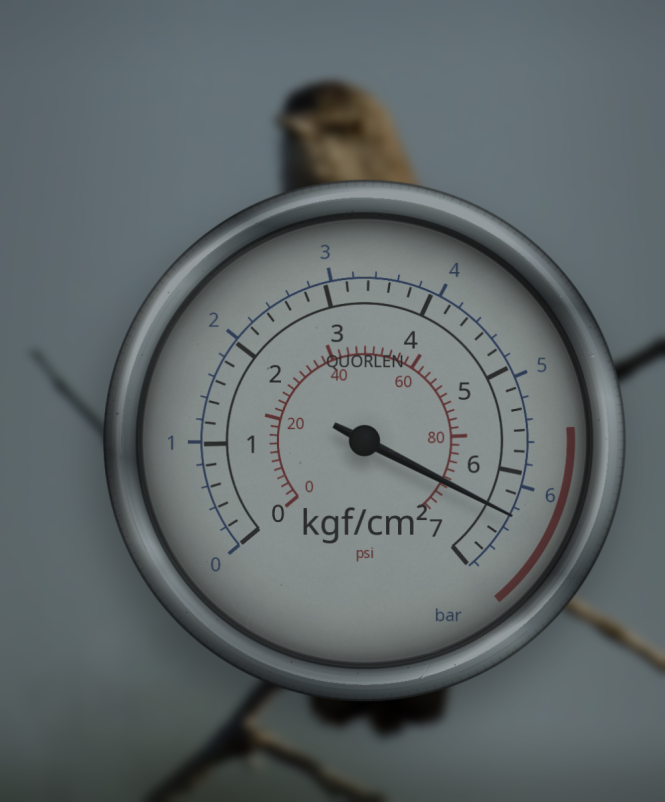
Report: 6.4 kg/cm²
